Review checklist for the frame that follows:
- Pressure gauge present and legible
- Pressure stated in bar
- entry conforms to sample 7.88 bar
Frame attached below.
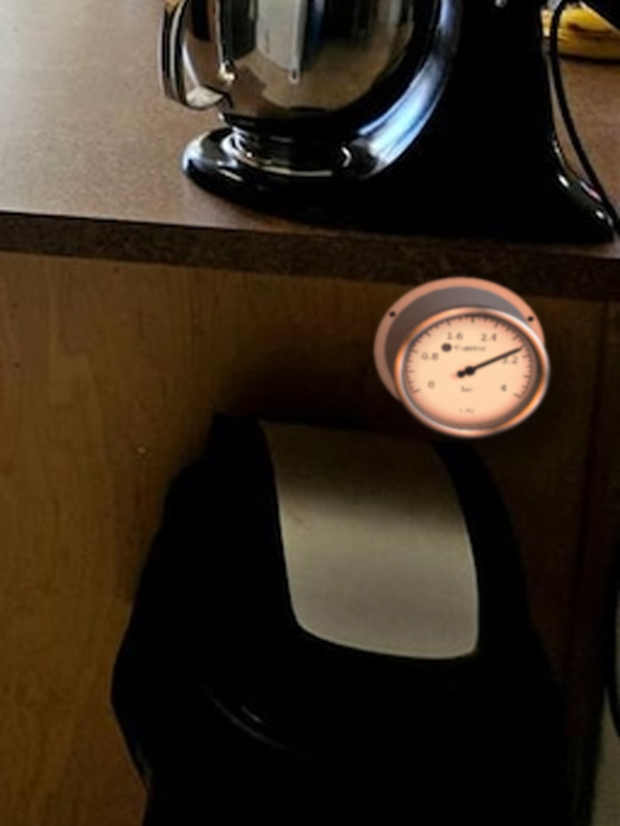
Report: 3 bar
